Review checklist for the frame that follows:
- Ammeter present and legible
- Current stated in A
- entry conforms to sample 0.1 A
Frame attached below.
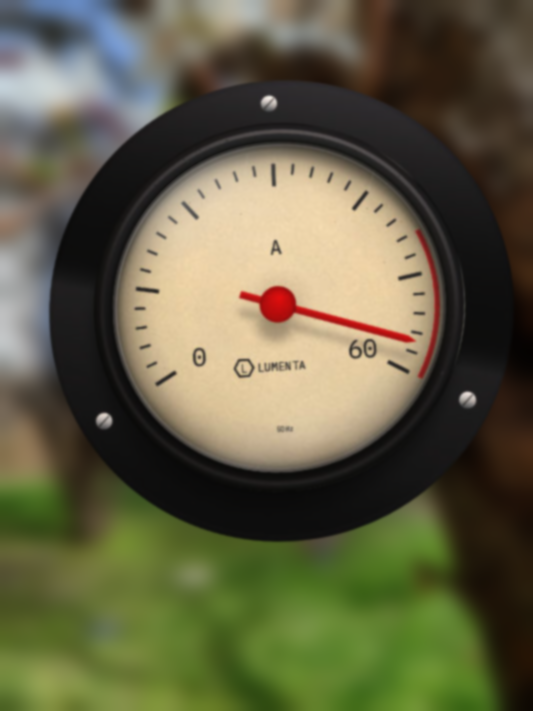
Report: 57 A
